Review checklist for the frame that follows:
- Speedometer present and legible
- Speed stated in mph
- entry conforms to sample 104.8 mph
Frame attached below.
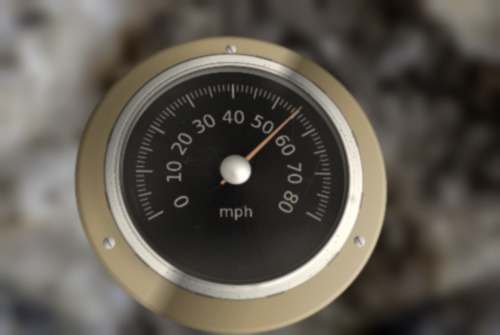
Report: 55 mph
